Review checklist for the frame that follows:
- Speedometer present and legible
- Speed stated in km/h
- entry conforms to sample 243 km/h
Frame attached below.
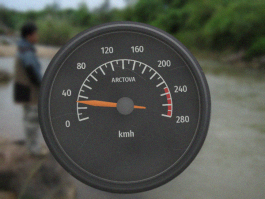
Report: 30 km/h
